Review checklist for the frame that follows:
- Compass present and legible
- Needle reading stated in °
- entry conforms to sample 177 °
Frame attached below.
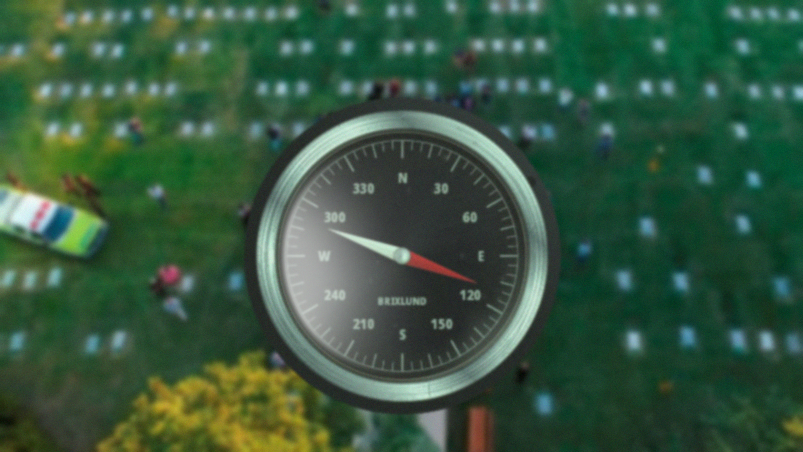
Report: 110 °
